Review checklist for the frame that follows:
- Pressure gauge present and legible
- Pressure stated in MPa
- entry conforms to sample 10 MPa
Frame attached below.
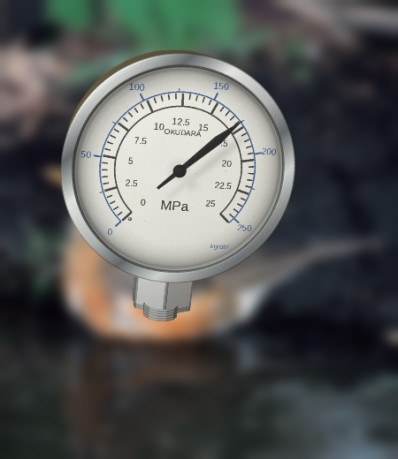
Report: 17 MPa
